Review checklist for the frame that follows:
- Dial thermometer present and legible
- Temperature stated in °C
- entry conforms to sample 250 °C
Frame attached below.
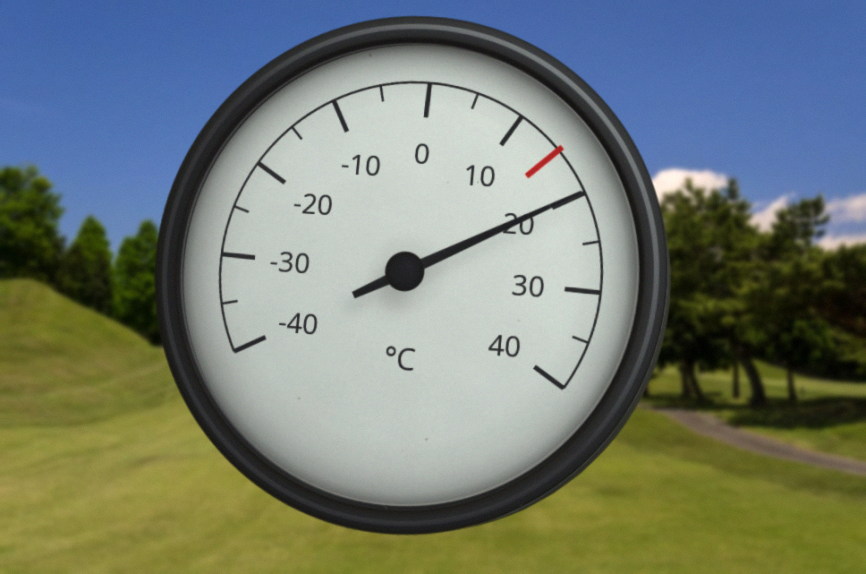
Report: 20 °C
